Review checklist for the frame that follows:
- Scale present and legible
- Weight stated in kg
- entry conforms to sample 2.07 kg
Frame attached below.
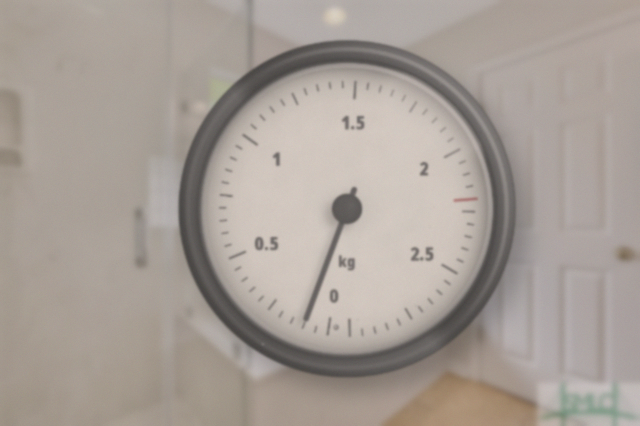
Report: 0.1 kg
